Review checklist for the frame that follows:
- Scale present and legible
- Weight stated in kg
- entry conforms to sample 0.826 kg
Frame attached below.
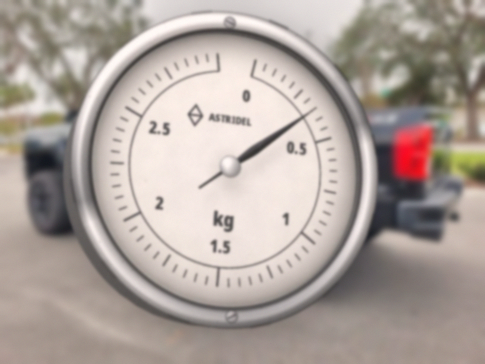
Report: 0.35 kg
